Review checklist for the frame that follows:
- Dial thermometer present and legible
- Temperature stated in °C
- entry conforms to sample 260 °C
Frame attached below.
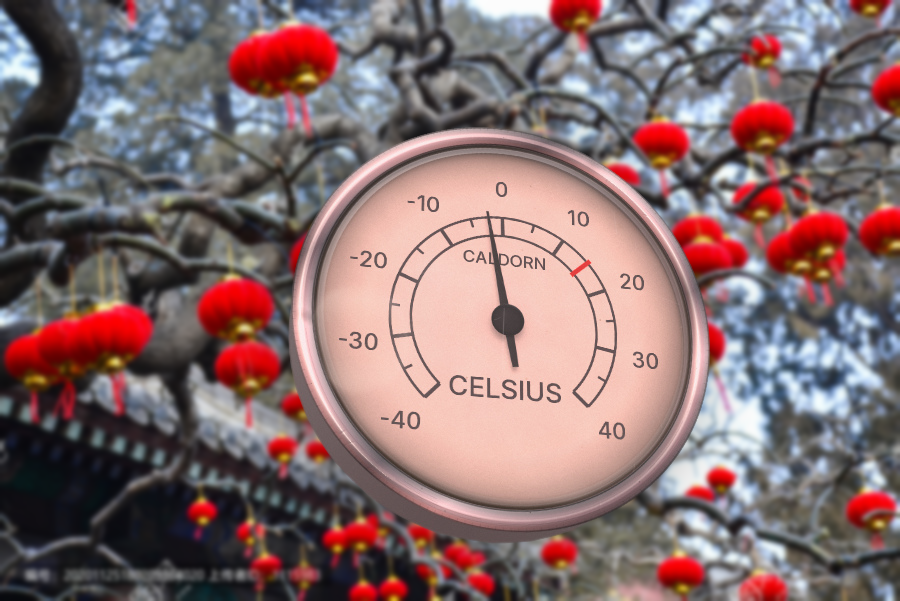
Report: -2.5 °C
